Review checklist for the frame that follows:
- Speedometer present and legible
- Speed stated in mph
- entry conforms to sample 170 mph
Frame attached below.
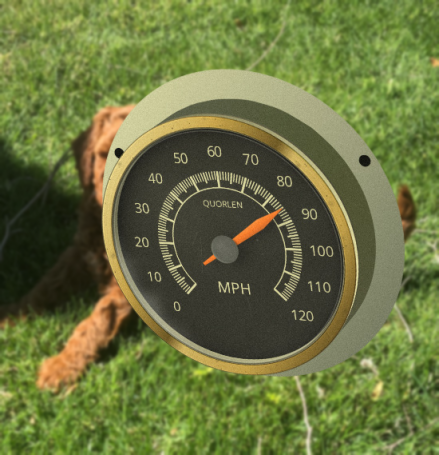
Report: 85 mph
